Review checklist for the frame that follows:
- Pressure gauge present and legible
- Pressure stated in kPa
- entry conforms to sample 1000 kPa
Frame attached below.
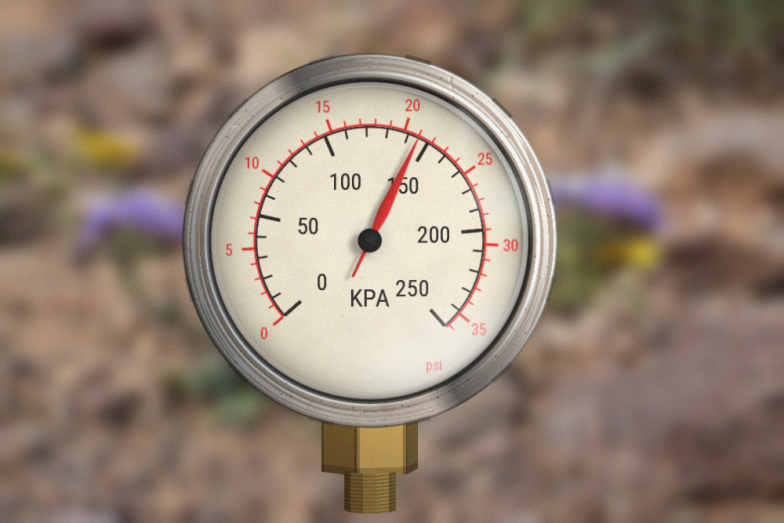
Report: 145 kPa
